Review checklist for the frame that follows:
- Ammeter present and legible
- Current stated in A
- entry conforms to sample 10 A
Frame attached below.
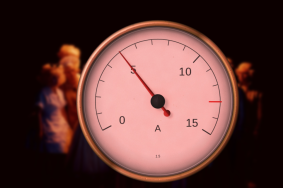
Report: 5 A
